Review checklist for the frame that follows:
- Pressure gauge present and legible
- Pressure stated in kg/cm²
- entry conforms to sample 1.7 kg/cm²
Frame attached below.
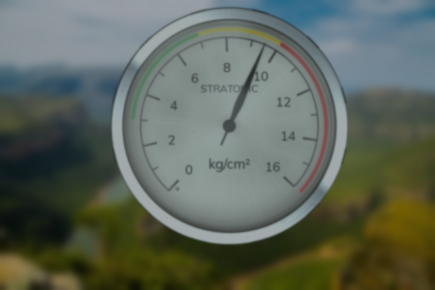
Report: 9.5 kg/cm²
